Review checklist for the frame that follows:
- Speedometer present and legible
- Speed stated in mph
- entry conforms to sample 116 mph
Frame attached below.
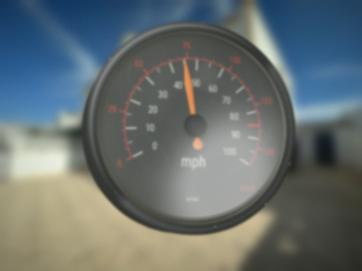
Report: 45 mph
